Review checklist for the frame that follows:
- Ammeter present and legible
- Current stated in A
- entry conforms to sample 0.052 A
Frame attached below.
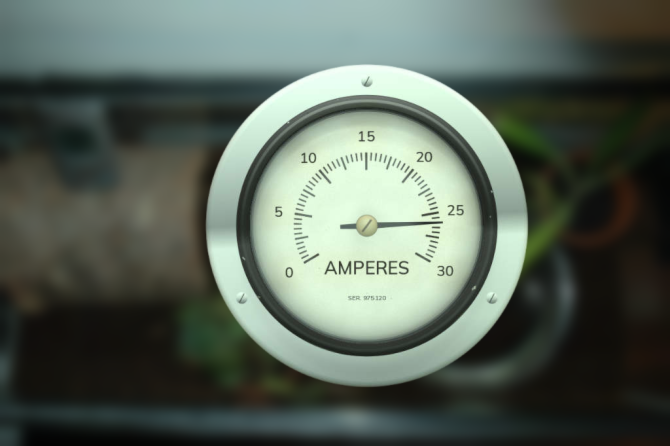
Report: 26 A
